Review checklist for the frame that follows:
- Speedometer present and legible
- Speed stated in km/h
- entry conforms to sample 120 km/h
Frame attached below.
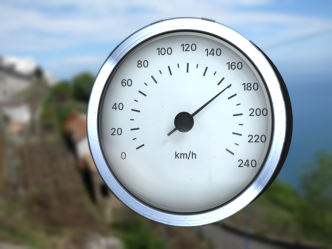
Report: 170 km/h
